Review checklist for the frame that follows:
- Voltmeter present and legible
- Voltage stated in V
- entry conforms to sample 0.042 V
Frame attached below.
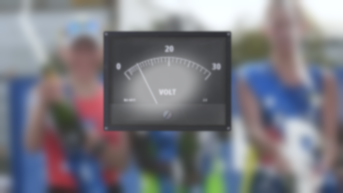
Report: 10 V
